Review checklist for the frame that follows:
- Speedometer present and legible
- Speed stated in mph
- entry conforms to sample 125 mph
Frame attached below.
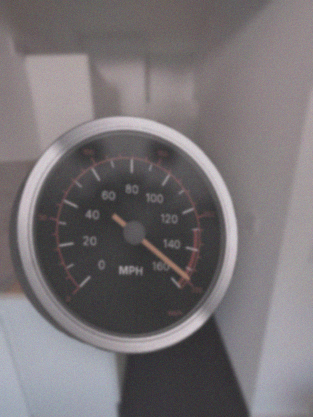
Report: 155 mph
